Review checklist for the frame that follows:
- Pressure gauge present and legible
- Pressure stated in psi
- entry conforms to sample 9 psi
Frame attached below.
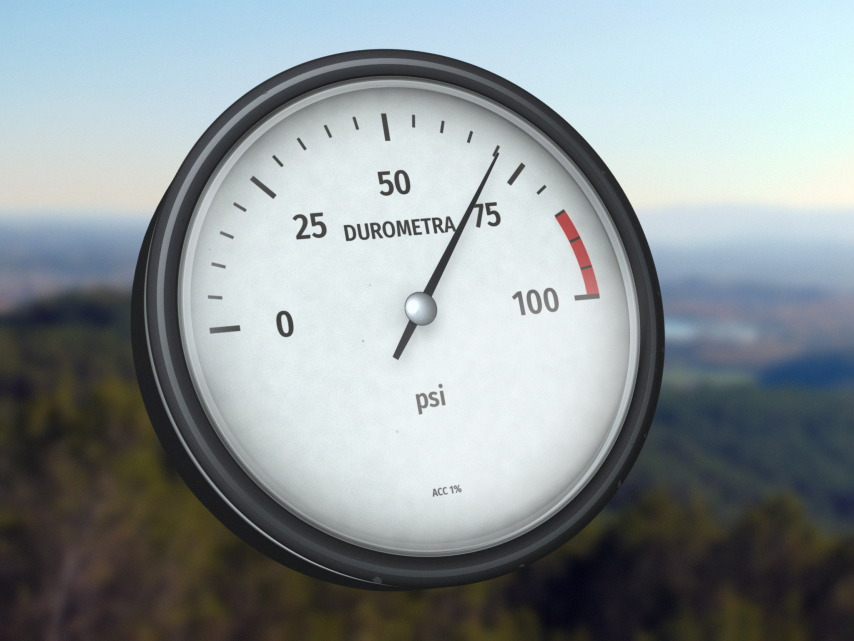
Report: 70 psi
